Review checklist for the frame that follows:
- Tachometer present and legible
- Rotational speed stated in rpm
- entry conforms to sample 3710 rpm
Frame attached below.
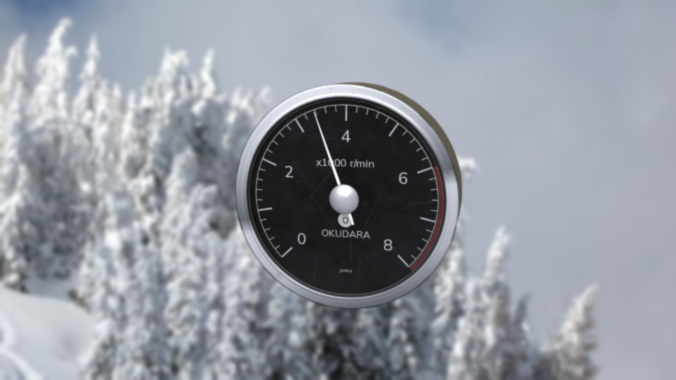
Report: 3400 rpm
